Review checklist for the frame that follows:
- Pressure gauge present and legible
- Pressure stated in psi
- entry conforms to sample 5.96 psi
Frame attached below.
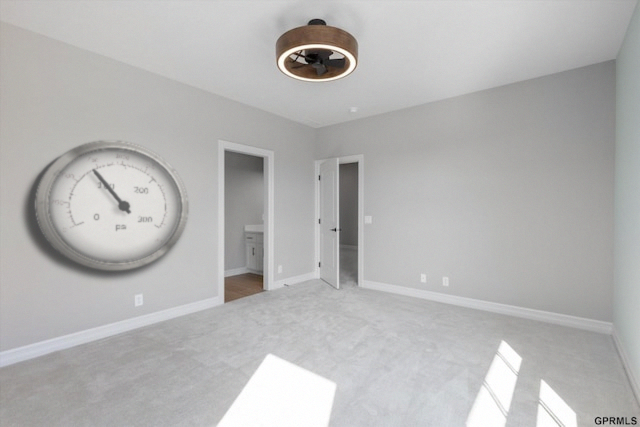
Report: 100 psi
